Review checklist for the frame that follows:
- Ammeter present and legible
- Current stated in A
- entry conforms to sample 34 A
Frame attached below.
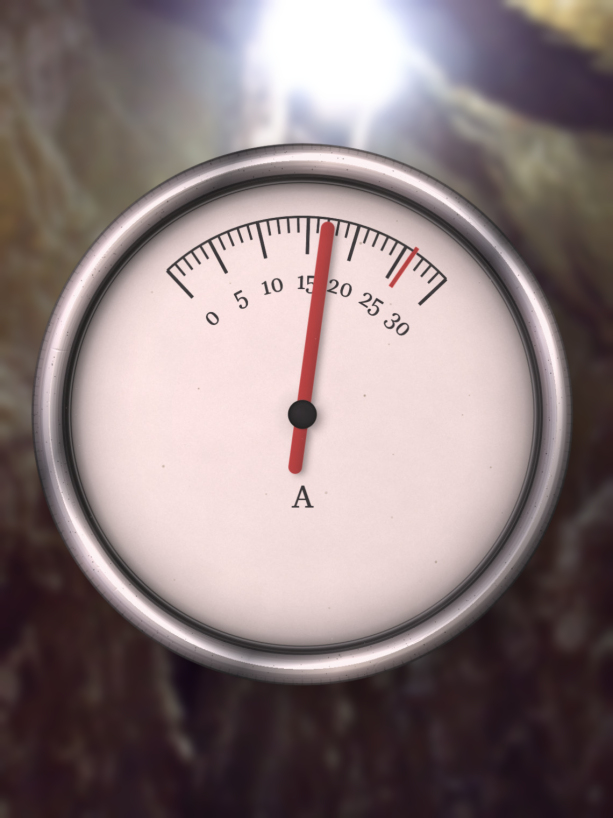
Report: 17 A
